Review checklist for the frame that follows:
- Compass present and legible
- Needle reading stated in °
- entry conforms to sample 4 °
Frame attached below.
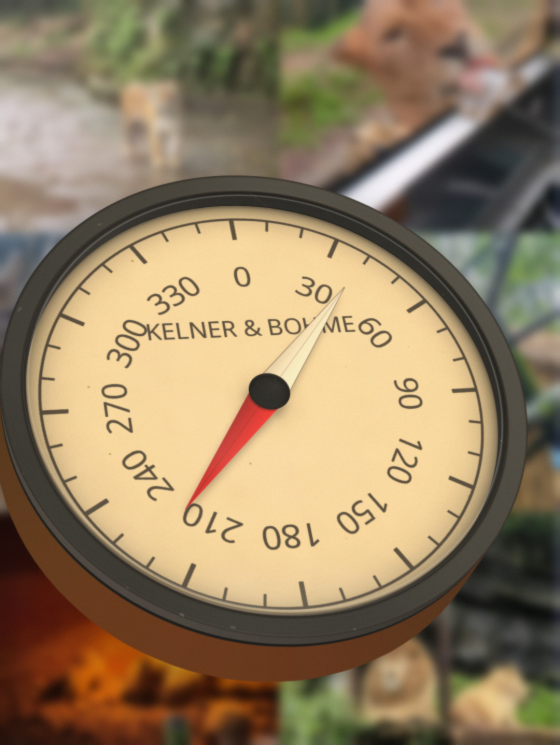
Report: 220 °
